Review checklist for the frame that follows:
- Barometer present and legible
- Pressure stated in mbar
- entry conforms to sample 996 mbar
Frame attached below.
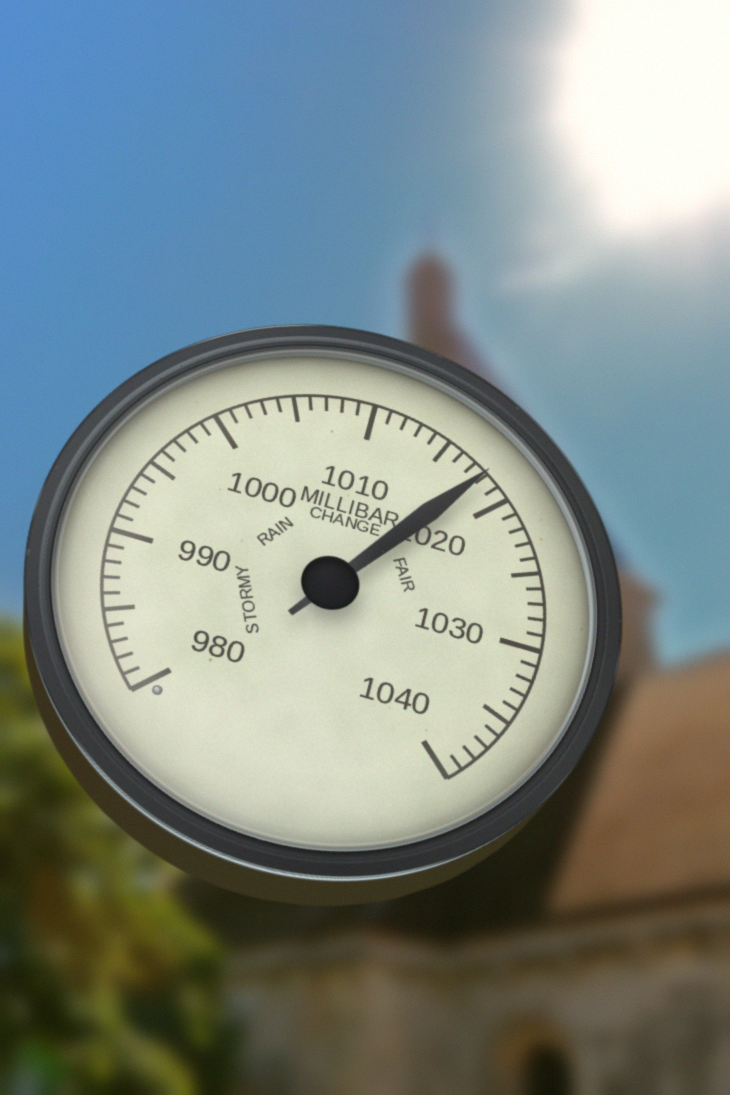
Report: 1018 mbar
